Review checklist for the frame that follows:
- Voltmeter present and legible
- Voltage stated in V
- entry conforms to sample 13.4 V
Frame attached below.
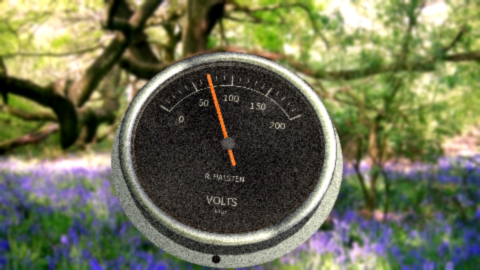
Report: 70 V
